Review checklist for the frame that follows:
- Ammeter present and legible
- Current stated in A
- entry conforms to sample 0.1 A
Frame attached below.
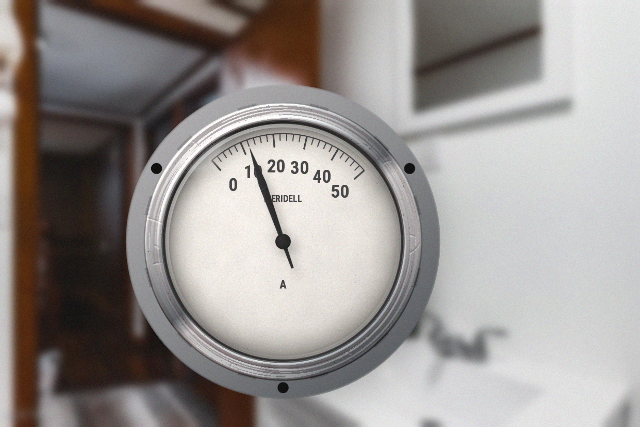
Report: 12 A
